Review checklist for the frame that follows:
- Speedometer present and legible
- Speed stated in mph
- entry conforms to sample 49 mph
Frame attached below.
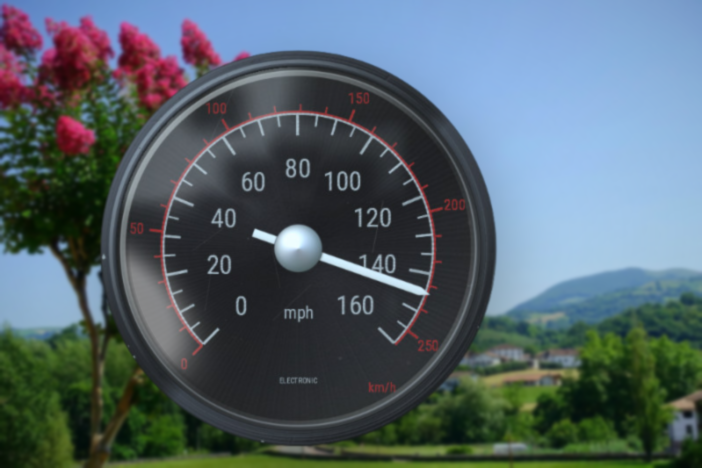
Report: 145 mph
